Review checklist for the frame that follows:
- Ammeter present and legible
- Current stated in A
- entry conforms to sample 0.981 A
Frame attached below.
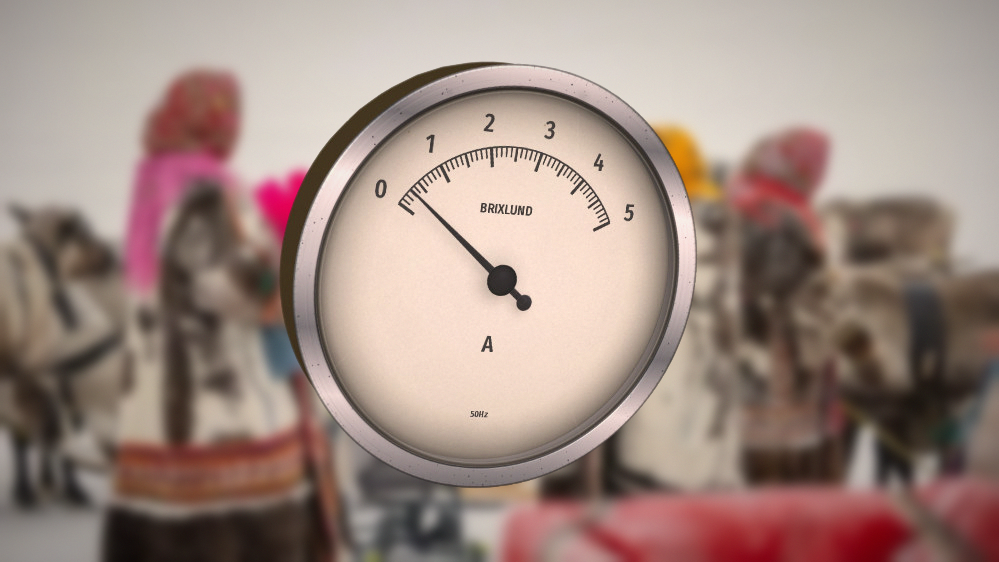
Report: 0.3 A
